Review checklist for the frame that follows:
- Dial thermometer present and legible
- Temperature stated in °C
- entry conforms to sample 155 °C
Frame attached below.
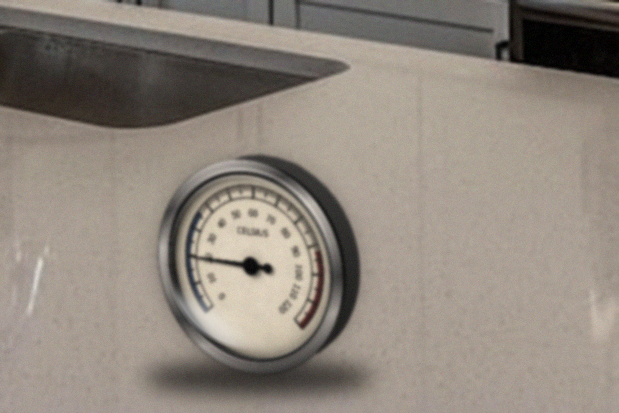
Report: 20 °C
